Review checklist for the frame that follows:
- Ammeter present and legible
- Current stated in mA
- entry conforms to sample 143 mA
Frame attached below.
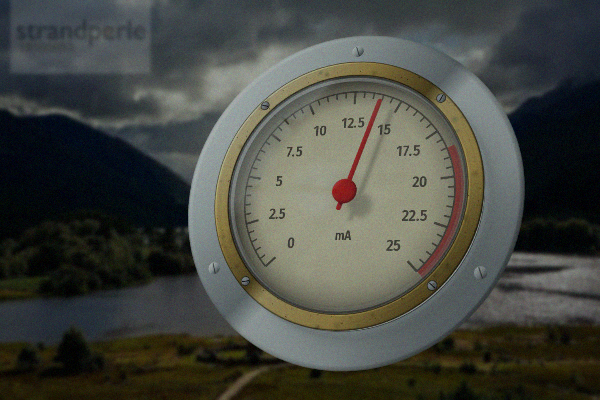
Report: 14 mA
